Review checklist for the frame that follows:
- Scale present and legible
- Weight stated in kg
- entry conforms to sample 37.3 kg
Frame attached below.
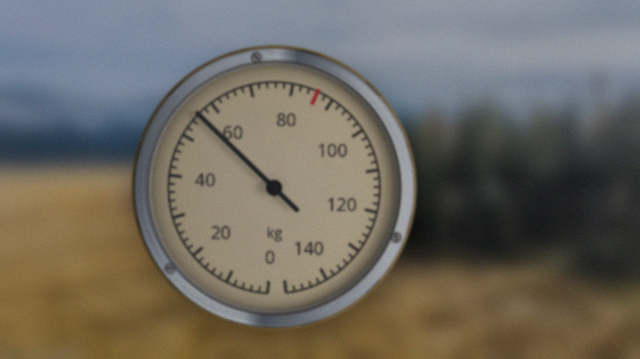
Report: 56 kg
